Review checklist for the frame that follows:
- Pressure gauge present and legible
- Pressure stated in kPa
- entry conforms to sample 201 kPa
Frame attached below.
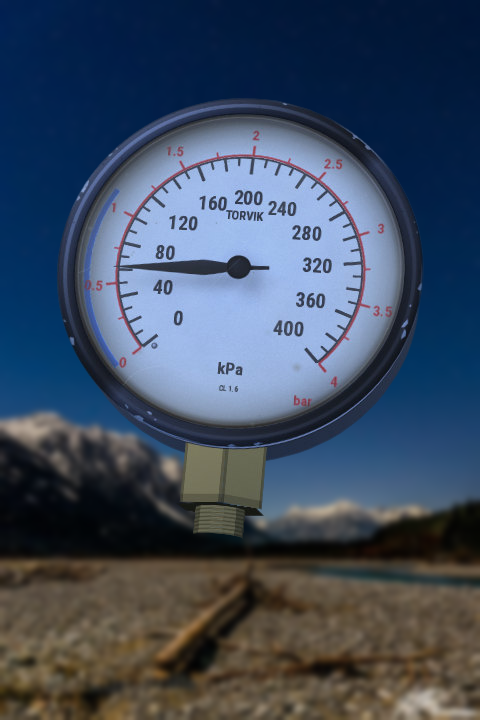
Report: 60 kPa
